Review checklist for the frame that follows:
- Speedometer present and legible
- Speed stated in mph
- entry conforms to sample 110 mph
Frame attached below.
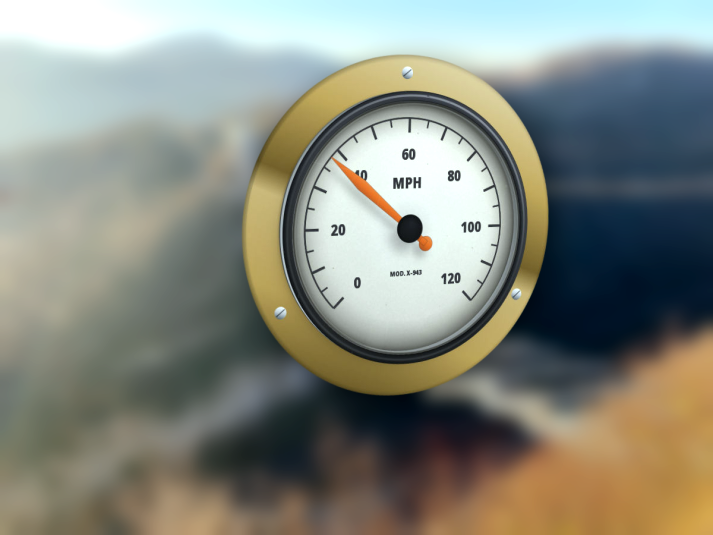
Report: 37.5 mph
